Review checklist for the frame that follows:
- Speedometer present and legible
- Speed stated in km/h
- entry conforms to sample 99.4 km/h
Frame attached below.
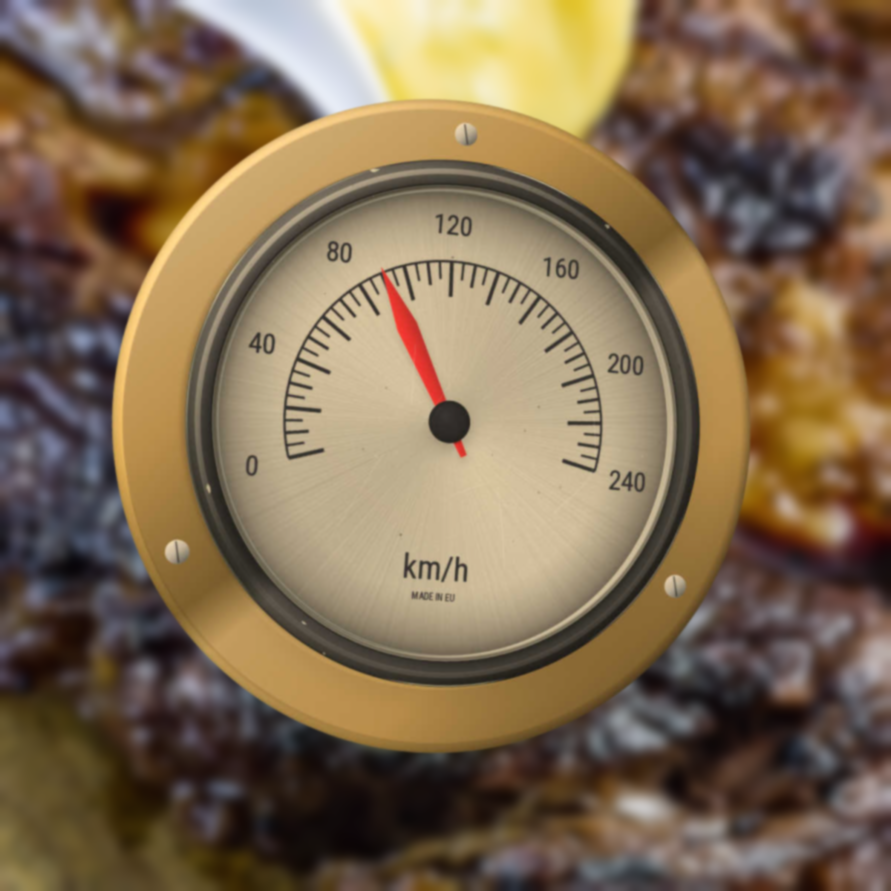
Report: 90 km/h
